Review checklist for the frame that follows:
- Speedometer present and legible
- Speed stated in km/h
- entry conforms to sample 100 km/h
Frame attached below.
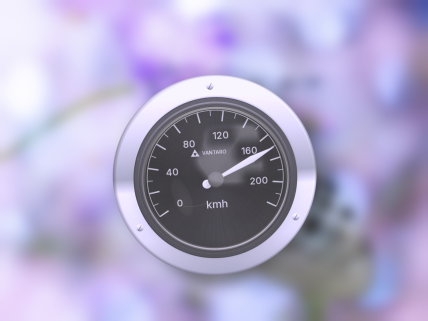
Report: 170 km/h
